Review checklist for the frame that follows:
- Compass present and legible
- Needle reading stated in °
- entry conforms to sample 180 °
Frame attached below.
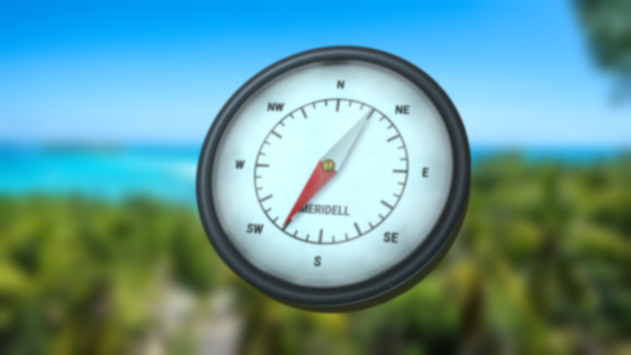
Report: 210 °
